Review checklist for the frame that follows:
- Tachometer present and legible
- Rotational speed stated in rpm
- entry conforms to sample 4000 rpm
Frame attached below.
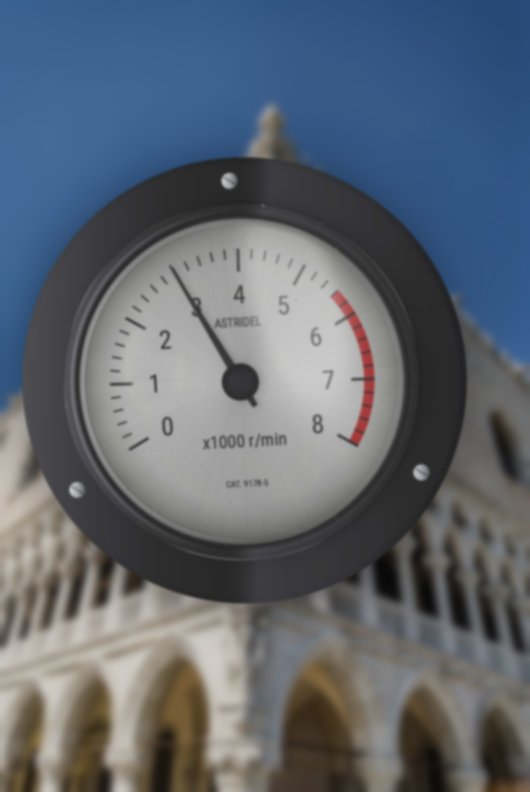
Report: 3000 rpm
